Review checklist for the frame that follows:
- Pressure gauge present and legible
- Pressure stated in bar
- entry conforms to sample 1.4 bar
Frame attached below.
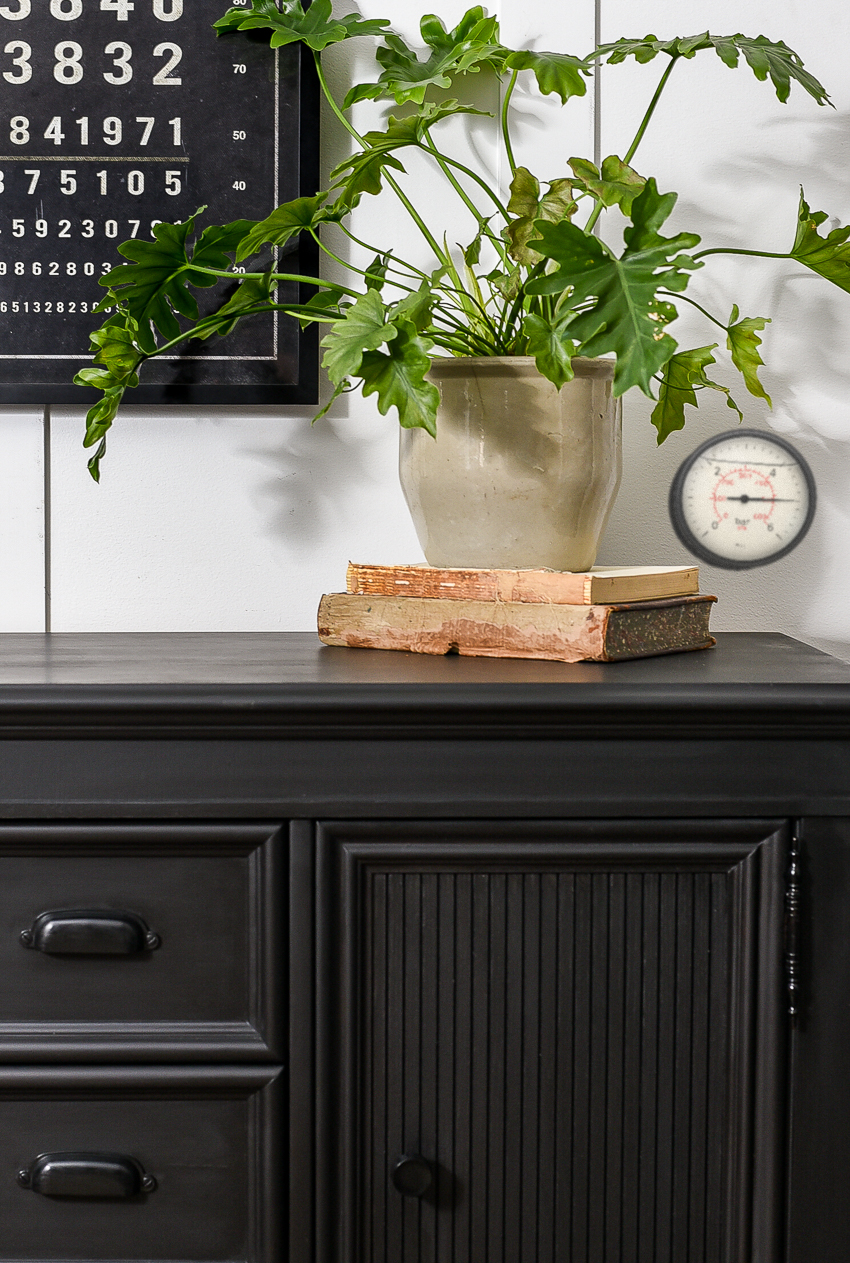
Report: 5 bar
